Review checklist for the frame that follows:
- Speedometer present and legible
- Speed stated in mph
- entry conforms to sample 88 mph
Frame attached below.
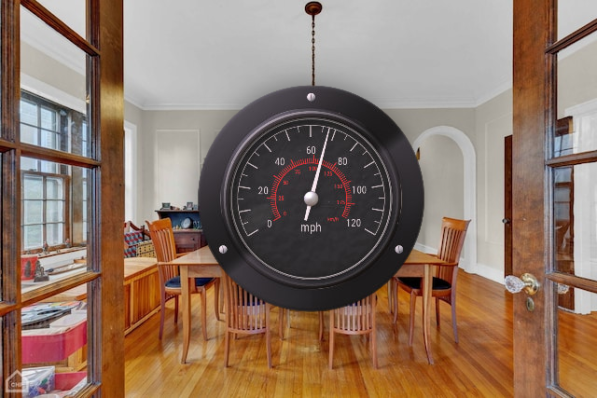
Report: 67.5 mph
